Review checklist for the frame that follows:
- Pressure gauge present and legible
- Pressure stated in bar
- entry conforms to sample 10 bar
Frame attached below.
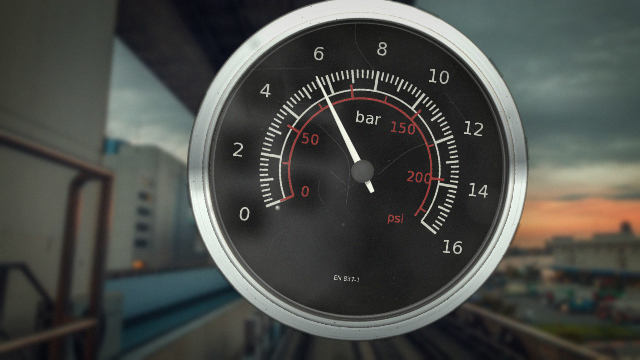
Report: 5.6 bar
